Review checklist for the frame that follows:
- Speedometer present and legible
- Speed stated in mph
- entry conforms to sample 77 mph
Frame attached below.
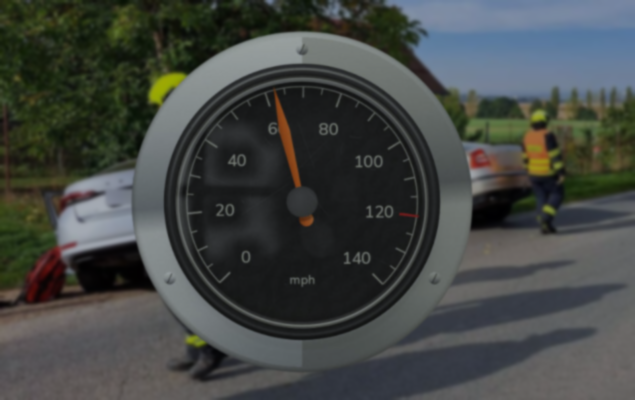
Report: 62.5 mph
